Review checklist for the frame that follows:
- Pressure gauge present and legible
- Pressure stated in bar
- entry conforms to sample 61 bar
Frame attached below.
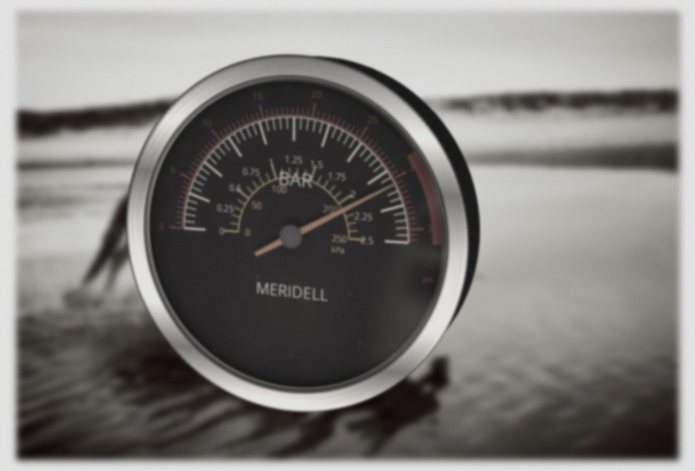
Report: 2.1 bar
